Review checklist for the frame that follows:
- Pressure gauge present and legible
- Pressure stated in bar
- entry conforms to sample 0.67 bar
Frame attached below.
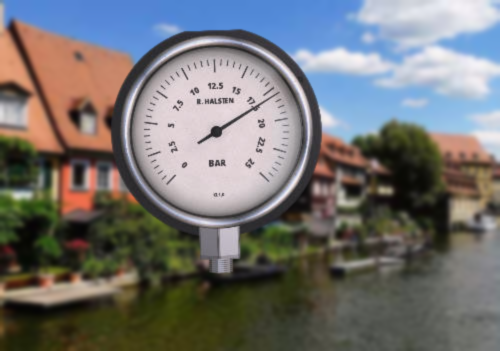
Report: 18 bar
